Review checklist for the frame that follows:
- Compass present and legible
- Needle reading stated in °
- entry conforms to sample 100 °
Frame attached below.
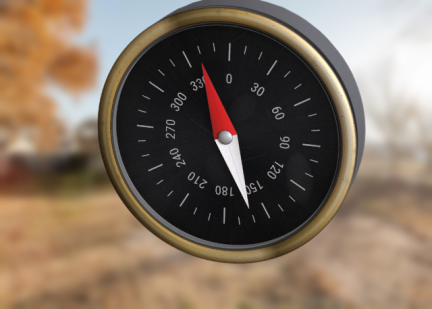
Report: 340 °
